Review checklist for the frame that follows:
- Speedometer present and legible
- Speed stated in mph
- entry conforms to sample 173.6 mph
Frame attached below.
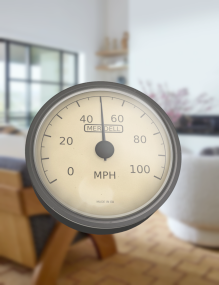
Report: 50 mph
